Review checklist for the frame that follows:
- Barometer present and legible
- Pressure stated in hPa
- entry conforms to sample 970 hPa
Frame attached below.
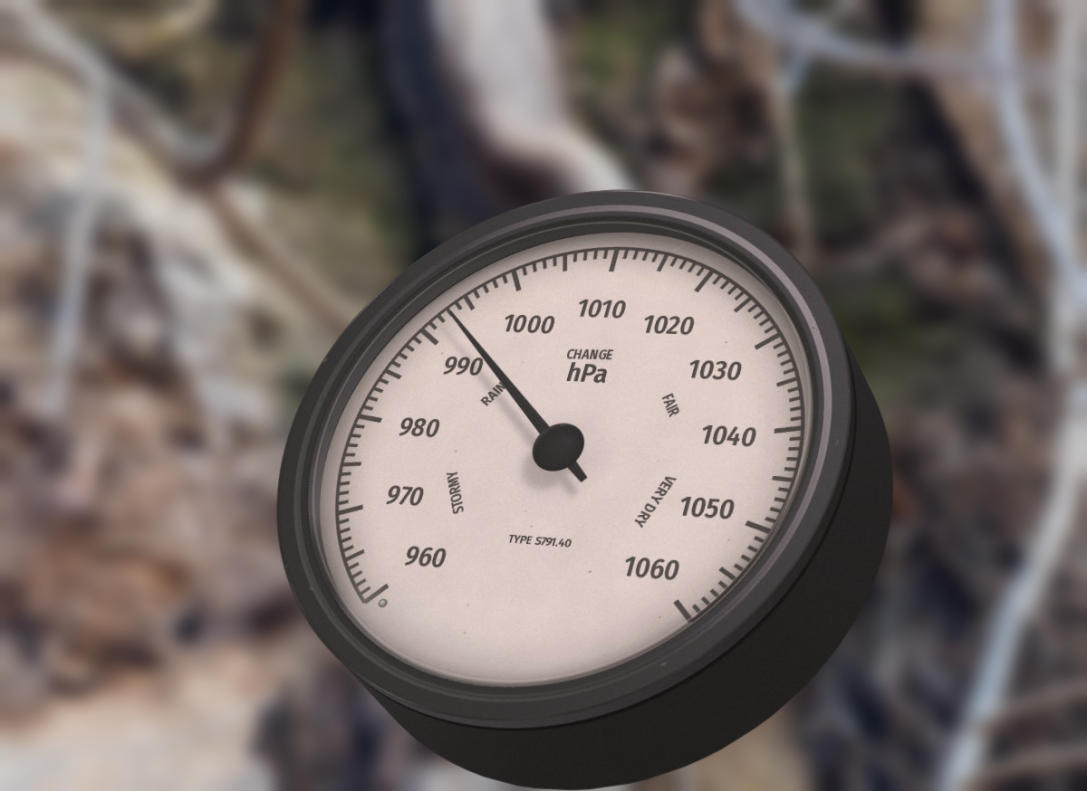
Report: 993 hPa
